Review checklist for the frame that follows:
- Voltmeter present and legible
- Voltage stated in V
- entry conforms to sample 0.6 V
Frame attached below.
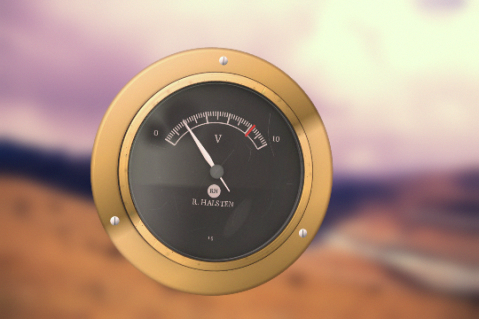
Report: 2 V
